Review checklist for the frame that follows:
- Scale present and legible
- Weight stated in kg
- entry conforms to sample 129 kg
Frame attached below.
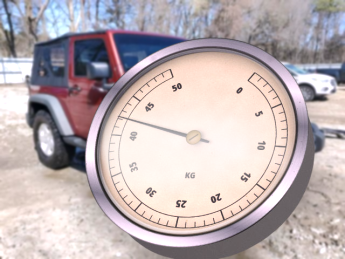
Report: 42 kg
